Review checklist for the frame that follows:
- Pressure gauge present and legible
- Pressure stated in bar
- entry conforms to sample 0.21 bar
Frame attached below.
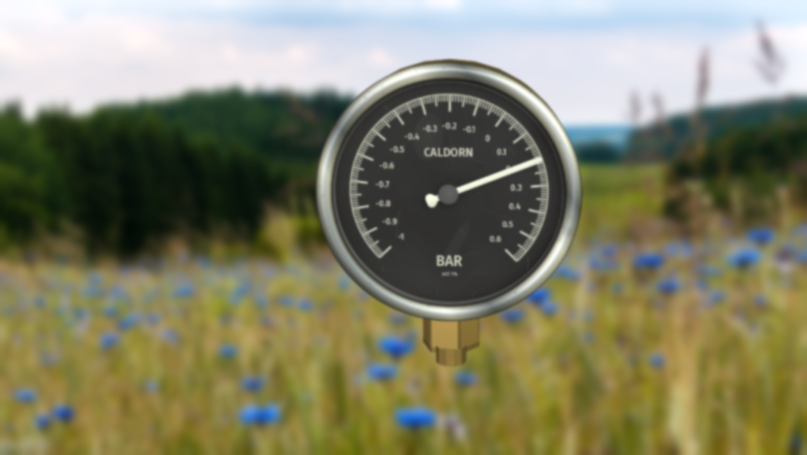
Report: 0.2 bar
